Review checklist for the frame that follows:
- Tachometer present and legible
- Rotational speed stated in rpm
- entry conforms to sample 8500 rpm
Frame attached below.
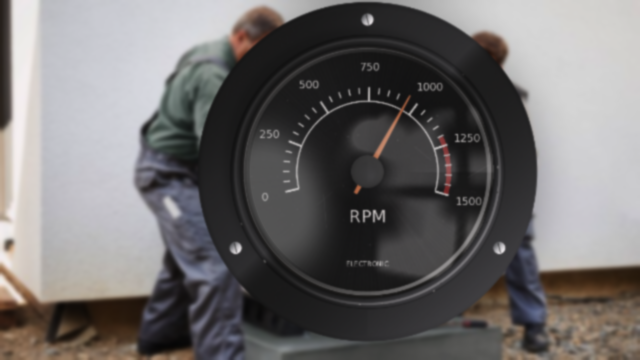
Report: 950 rpm
